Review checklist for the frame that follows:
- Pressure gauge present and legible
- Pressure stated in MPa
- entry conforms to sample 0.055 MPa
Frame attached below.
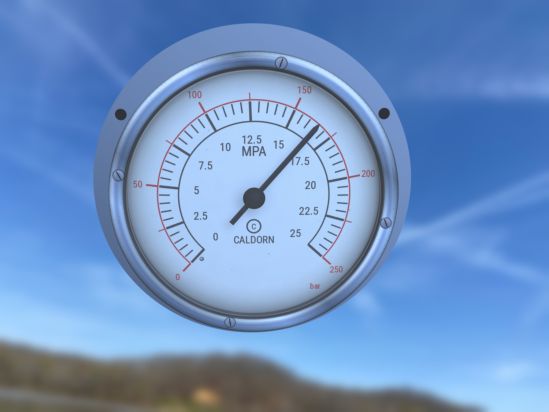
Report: 16.5 MPa
